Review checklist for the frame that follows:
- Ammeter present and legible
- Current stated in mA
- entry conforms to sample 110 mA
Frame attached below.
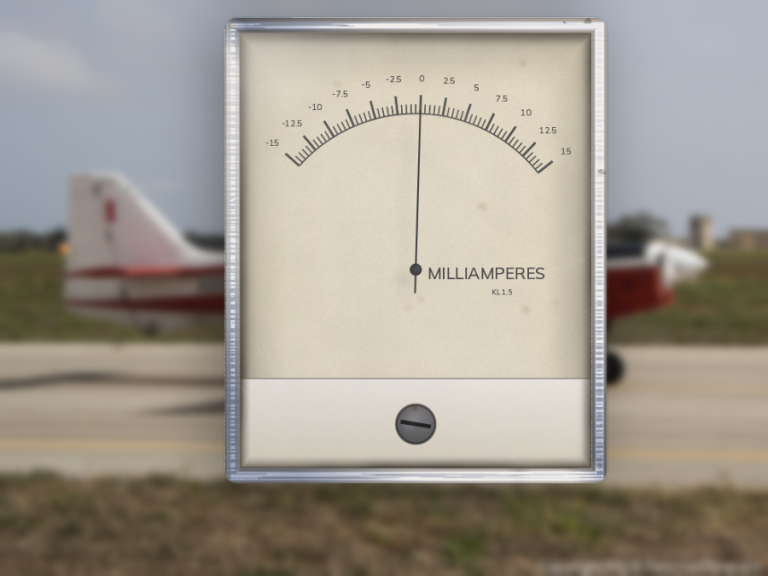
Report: 0 mA
